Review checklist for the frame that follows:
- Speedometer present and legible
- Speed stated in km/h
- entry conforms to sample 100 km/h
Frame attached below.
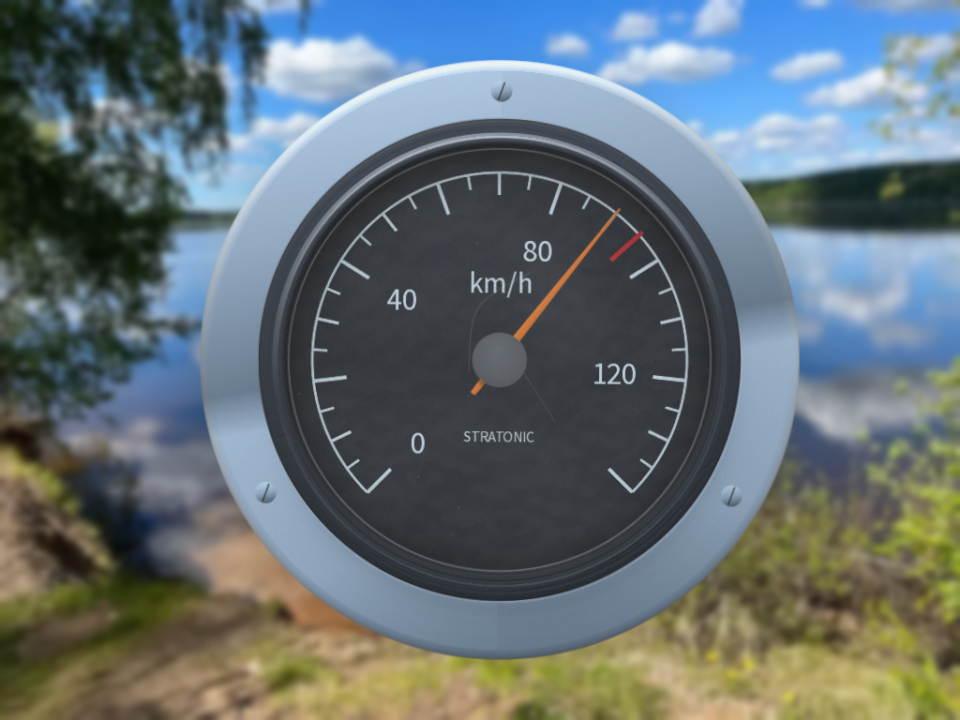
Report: 90 km/h
